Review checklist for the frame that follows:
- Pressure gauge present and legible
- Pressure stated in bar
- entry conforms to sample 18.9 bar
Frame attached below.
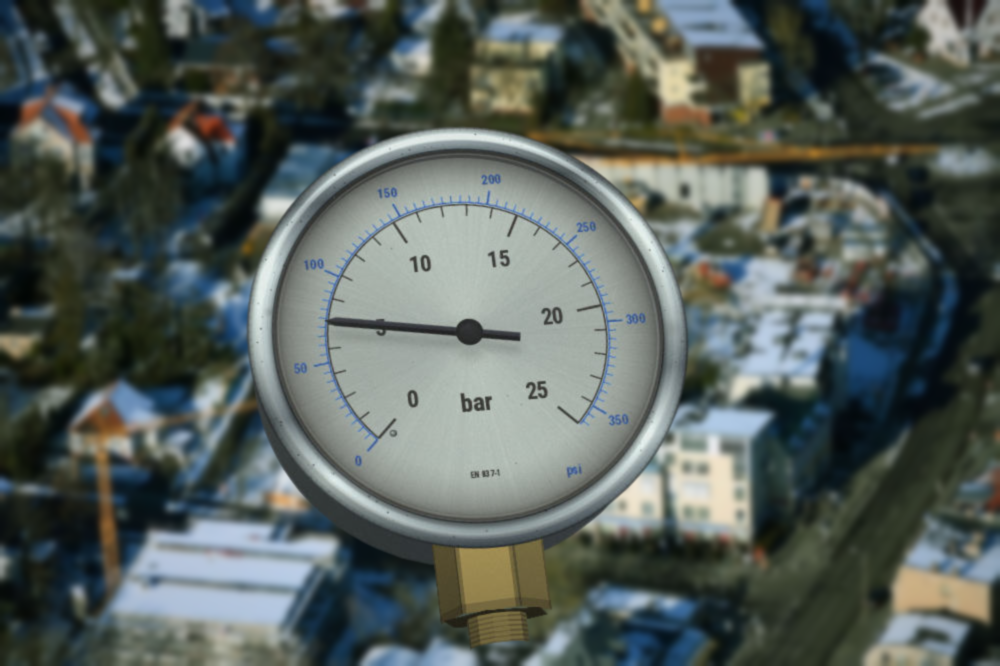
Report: 5 bar
